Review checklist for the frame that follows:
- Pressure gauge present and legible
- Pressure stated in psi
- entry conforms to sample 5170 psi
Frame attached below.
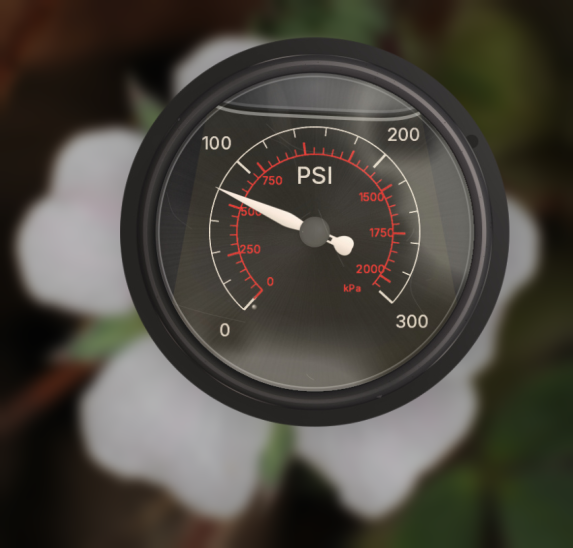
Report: 80 psi
